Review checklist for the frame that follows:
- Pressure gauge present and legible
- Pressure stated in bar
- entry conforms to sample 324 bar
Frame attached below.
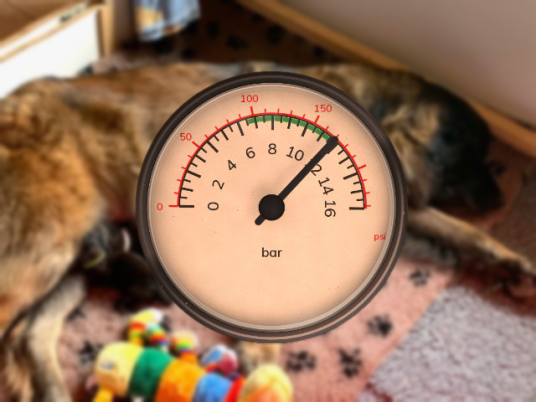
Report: 11.75 bar
